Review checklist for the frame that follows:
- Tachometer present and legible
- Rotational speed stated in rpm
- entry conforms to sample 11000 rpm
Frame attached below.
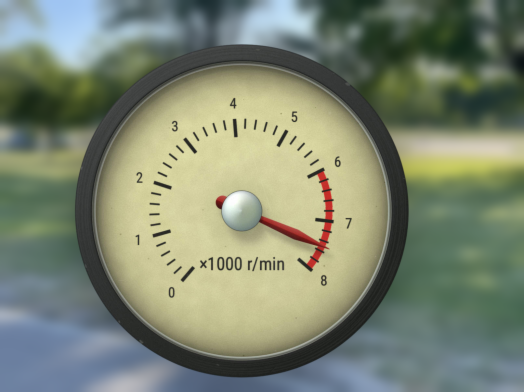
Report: 7500 rpm
